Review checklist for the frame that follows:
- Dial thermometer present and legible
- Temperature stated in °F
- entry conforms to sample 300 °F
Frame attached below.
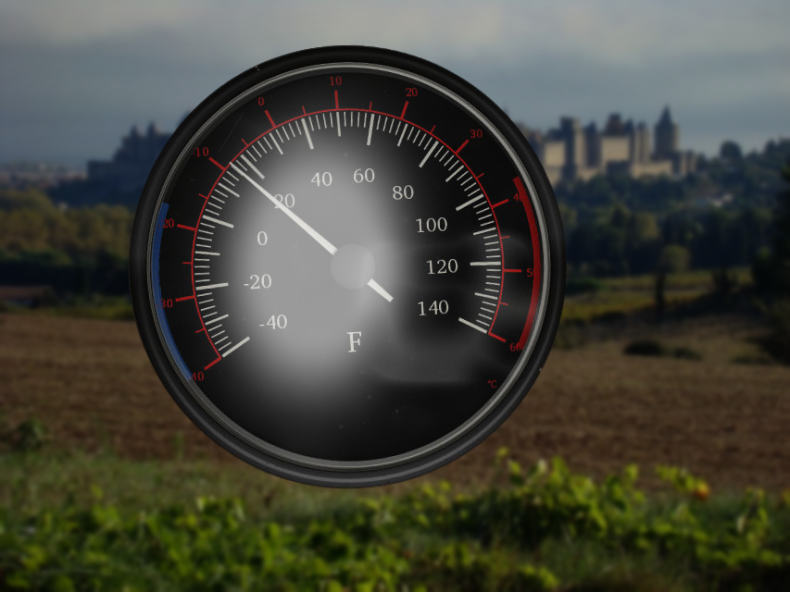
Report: 16 °F
